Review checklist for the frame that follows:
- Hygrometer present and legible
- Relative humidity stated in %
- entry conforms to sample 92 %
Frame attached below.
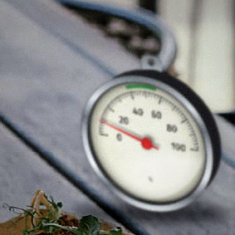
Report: 10 %
